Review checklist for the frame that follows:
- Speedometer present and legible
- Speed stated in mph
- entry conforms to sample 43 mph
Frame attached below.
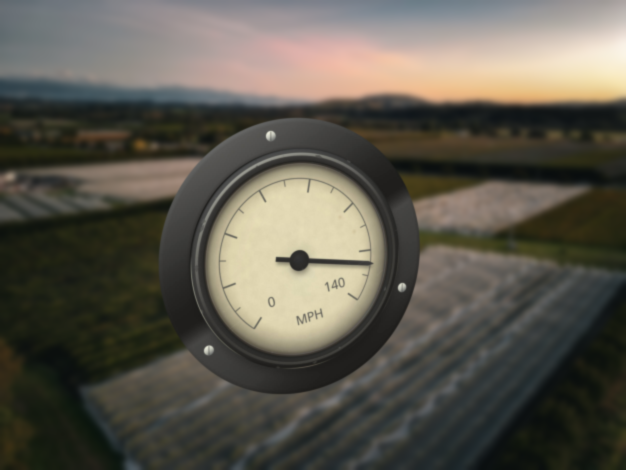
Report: 125 mph
